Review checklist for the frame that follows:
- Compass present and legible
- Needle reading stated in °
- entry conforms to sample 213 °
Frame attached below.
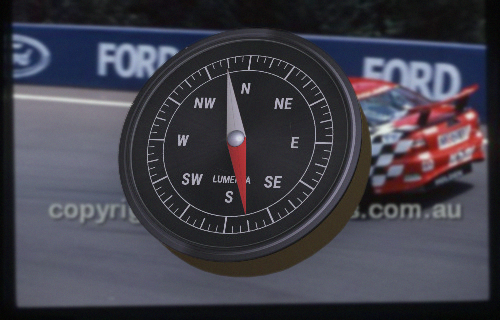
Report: 165 °
